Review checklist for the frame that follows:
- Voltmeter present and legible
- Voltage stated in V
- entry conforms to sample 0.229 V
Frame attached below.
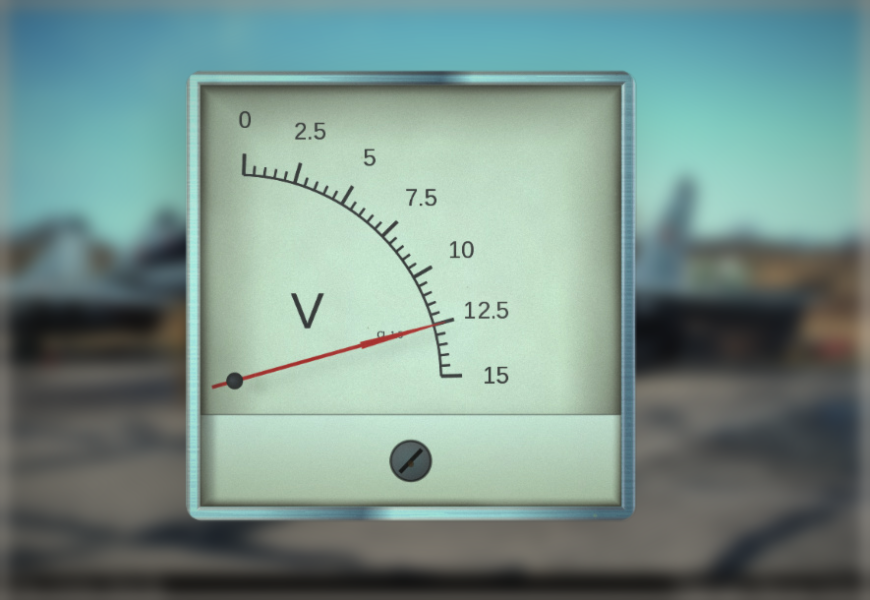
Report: 12.5 V
